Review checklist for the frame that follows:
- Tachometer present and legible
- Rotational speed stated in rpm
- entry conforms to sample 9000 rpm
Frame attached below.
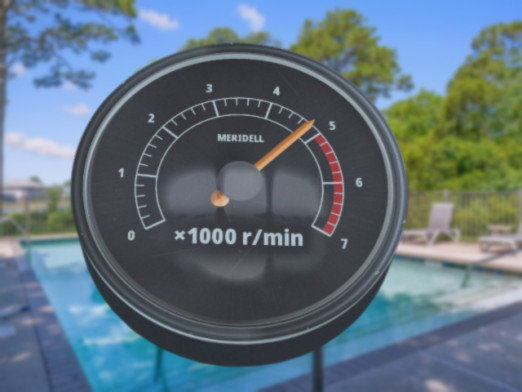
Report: 4800 rpm
